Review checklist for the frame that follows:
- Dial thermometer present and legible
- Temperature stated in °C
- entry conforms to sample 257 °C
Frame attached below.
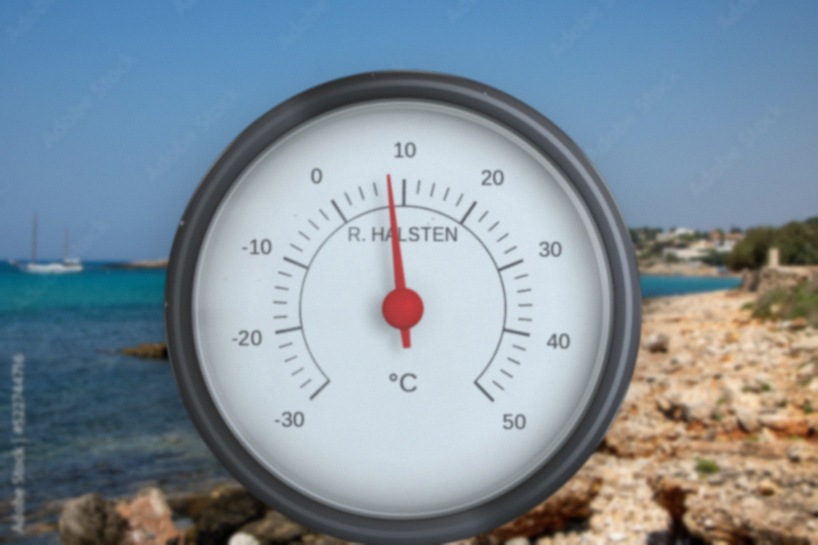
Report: 8 °C
